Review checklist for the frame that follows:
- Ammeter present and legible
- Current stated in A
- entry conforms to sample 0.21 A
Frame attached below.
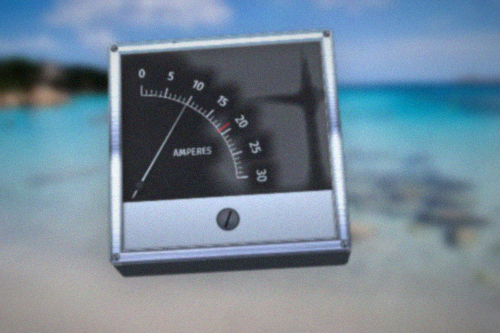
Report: 10 A
